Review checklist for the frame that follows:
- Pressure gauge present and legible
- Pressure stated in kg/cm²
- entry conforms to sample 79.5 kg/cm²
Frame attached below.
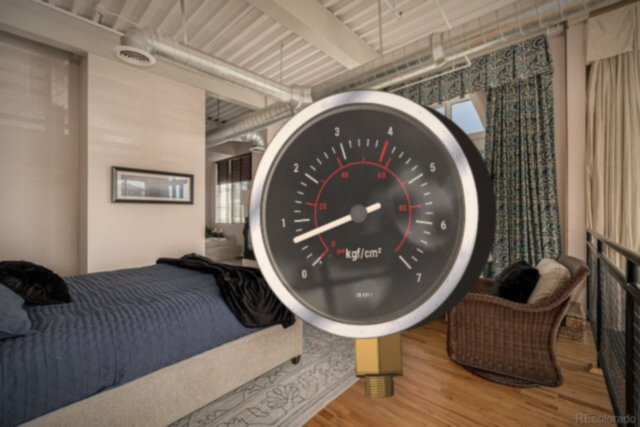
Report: 0.6 kg/cm²
